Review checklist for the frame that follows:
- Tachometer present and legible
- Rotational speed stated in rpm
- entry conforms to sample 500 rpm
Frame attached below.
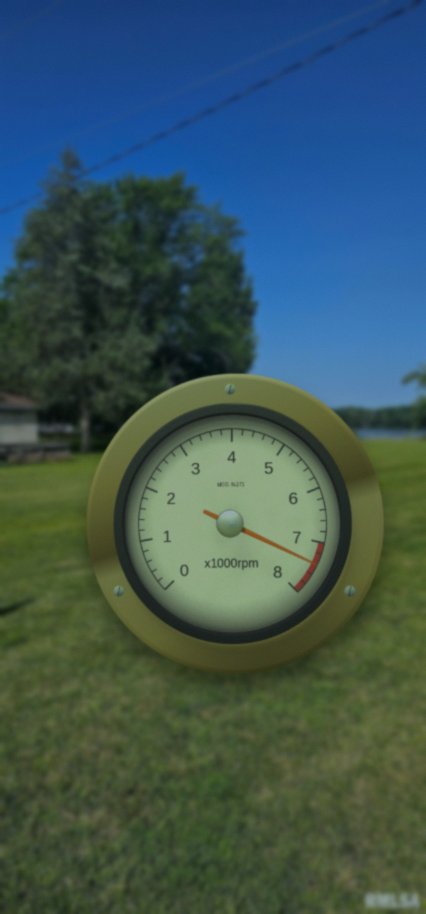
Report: 7400 rpm
